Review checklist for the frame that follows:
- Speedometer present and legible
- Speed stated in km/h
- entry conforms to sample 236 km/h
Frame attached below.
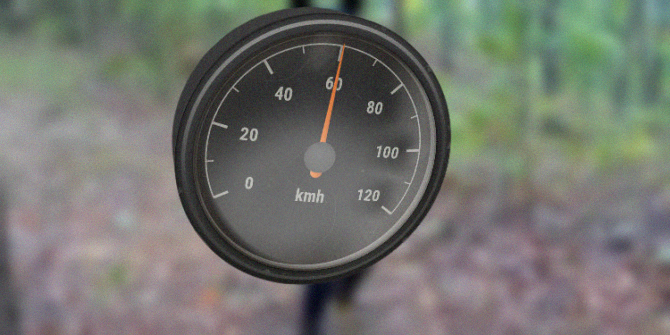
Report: 60 km/h
